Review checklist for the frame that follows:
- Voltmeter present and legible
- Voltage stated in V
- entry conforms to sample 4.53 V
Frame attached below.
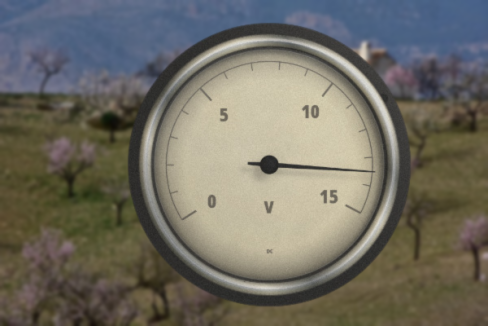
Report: 13.5 V
